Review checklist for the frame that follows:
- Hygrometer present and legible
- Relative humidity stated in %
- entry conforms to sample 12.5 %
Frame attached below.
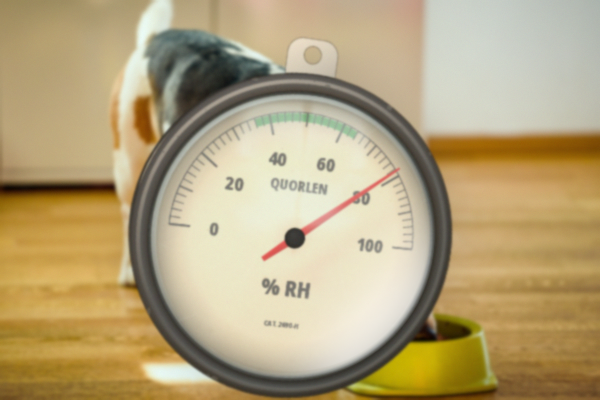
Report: 78 %
